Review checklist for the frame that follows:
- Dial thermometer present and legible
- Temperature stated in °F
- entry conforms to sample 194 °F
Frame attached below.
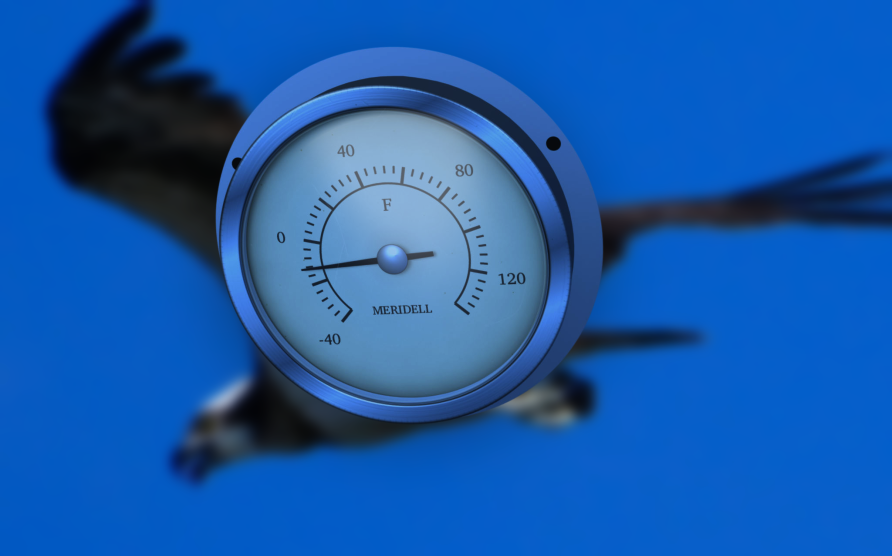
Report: -12 °F
